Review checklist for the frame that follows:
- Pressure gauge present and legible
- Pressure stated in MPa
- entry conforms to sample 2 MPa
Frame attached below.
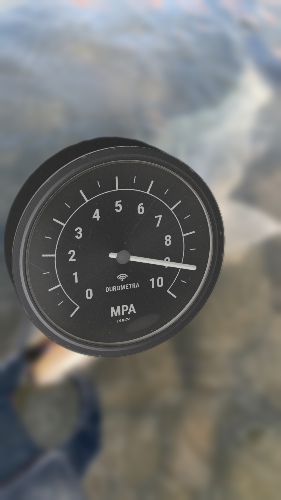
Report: 9 MPa
